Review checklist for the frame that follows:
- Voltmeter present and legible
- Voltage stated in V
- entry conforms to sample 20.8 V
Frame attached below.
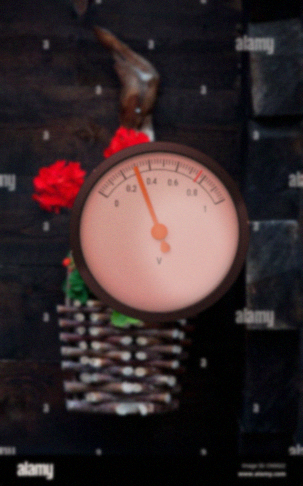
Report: 0.3 V
